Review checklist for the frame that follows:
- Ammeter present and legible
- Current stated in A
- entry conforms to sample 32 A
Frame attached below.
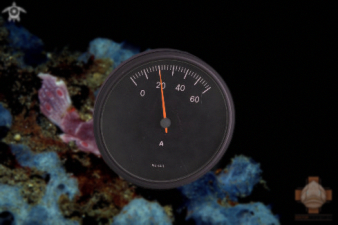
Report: 20 A
